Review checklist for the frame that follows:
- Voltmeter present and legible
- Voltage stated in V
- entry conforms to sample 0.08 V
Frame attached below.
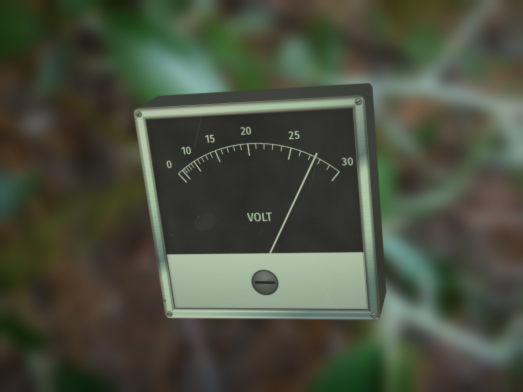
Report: 27.5 V
